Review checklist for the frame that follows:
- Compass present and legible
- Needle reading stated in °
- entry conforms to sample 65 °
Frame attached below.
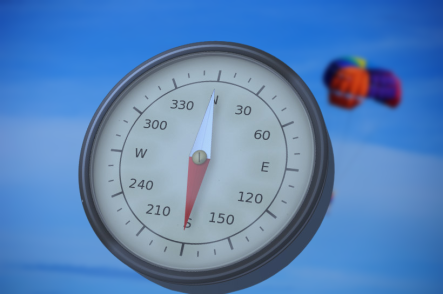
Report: 180 °
